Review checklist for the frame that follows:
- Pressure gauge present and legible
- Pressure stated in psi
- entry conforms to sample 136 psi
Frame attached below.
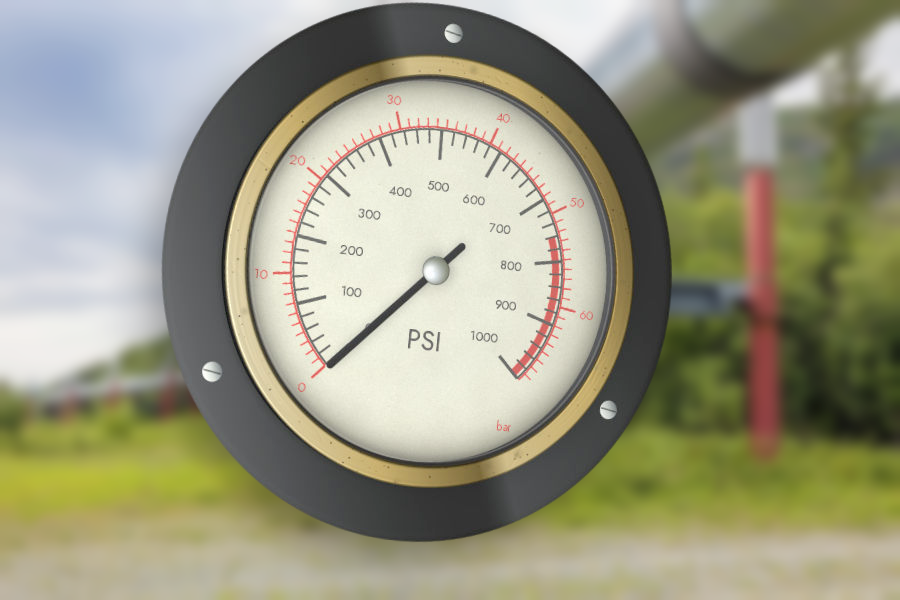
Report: 0 psi
